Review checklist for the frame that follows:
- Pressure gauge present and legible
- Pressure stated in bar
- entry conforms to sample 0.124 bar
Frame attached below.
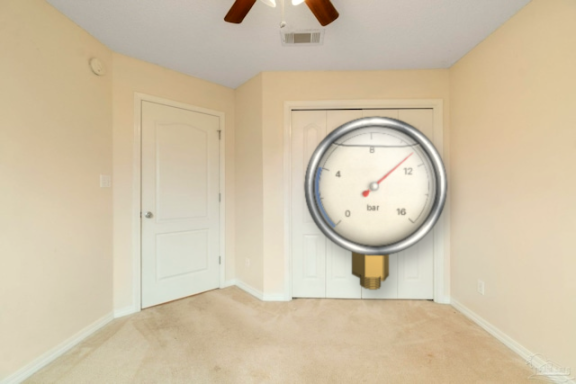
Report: 11 bar
